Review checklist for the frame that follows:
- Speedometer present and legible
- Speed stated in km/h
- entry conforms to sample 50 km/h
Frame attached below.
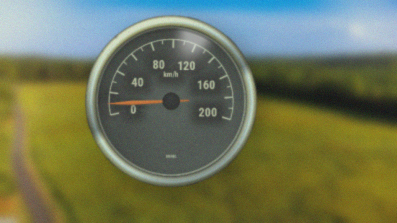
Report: 10 km/h
